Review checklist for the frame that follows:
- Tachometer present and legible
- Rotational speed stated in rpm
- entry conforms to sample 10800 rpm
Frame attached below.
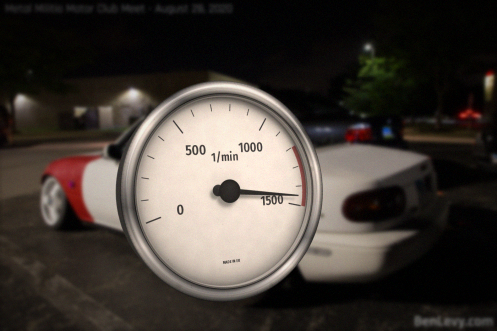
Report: 1450 rpm
